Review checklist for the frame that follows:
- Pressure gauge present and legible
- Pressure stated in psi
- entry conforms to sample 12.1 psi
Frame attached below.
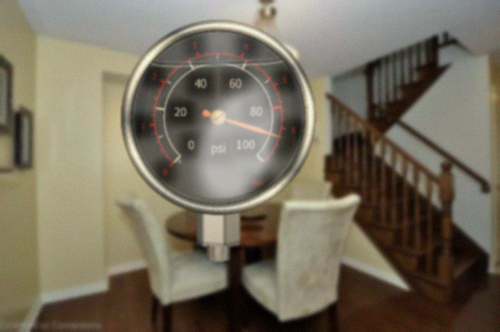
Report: 90 psi
